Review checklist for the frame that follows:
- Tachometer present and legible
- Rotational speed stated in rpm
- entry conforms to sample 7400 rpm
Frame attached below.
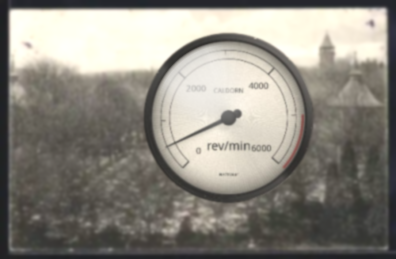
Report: 500 rpm
